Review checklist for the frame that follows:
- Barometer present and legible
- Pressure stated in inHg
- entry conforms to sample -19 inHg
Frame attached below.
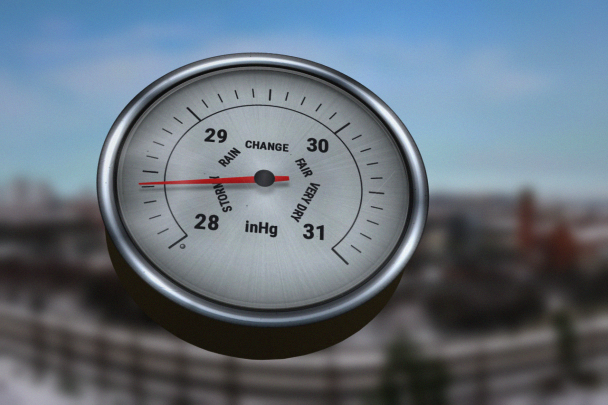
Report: 28.4 inHg
